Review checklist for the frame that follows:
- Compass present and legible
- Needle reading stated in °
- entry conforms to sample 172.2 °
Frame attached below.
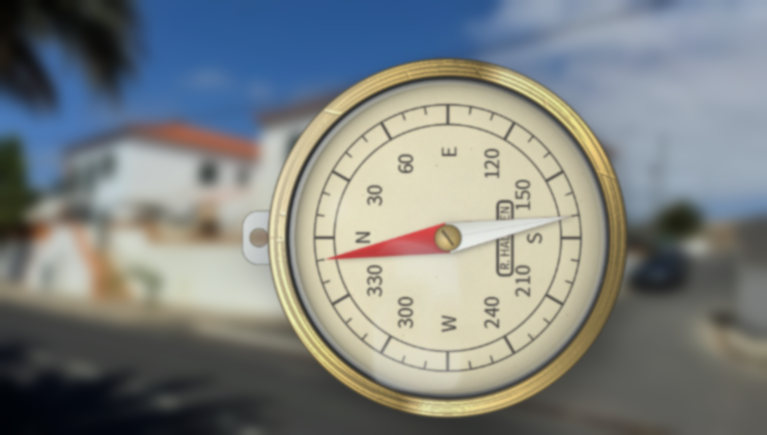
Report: 350 °
